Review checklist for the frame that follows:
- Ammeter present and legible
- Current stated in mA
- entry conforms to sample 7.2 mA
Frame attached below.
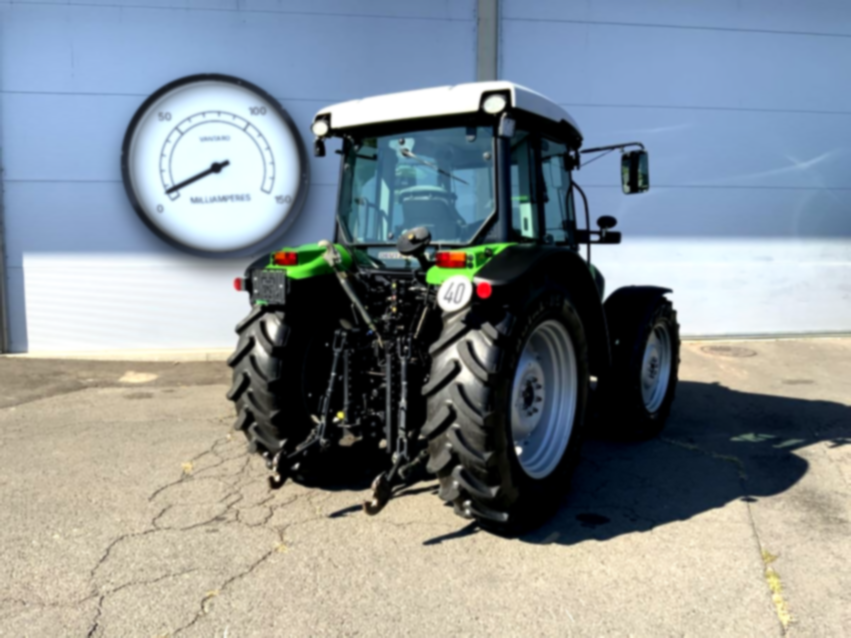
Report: 5 mA
